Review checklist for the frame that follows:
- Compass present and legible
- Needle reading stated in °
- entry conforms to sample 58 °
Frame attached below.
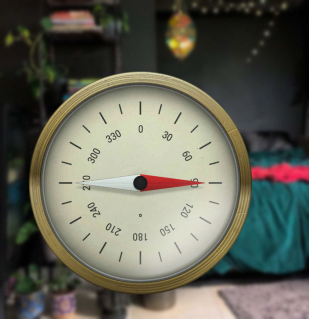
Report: 90 °
